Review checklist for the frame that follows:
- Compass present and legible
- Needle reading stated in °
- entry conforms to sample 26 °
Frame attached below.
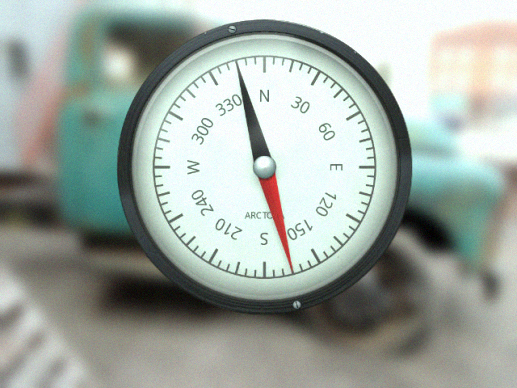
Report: 165 °
